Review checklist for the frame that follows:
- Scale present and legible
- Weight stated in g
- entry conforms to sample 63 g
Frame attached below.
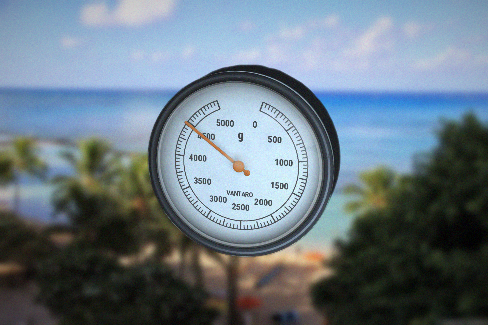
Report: 4500 g
